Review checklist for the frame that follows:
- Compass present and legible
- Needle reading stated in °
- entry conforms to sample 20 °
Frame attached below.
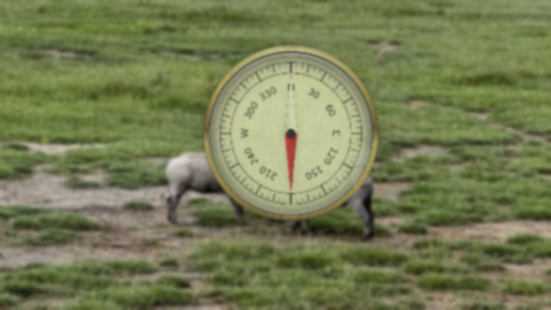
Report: 180 °
